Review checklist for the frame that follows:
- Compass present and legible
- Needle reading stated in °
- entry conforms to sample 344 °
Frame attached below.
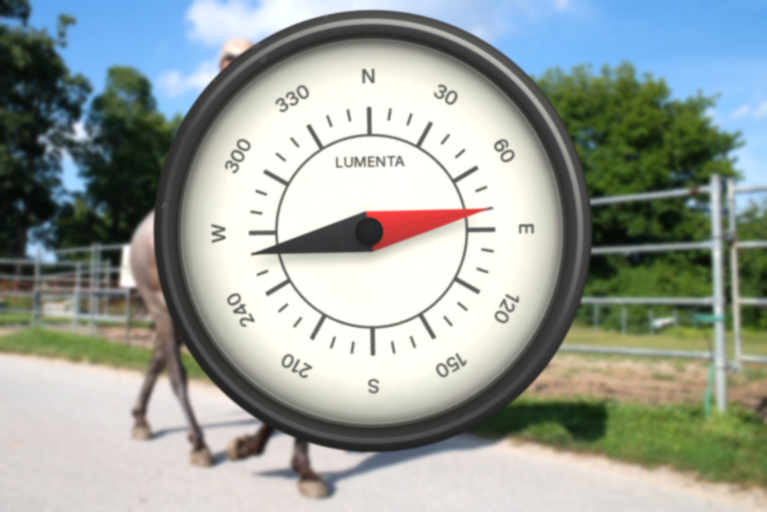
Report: 80 °
